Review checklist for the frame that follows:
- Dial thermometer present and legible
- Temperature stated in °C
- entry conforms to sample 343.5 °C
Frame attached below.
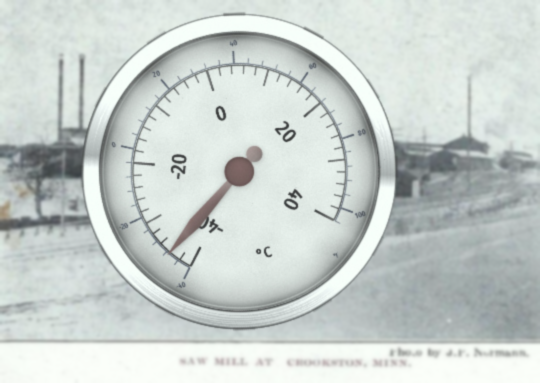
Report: -36 °C
